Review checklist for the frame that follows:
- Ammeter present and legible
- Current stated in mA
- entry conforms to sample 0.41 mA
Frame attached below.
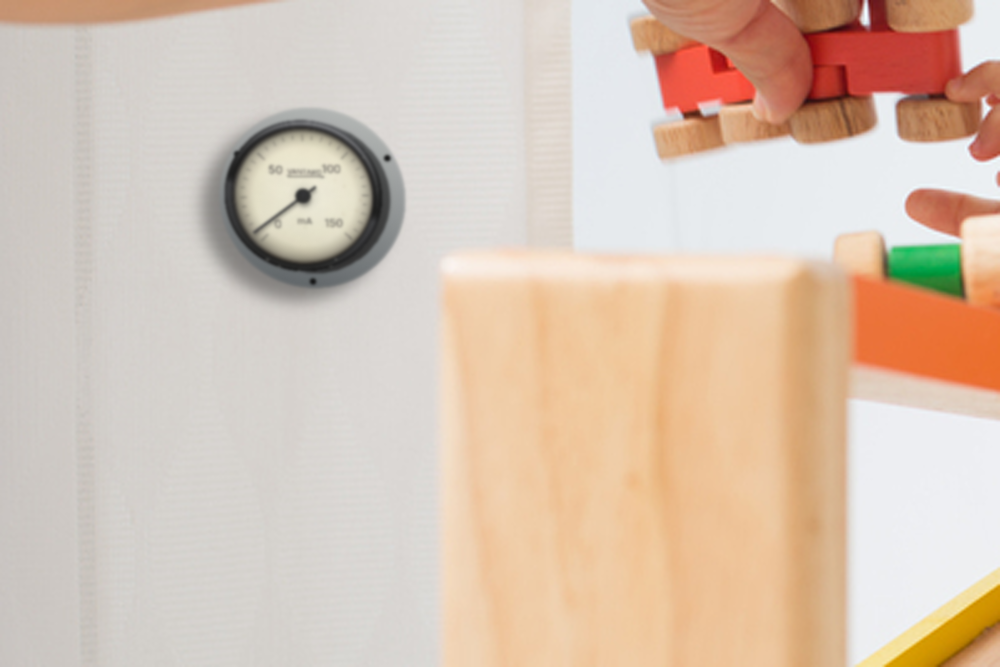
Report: 5 mA
